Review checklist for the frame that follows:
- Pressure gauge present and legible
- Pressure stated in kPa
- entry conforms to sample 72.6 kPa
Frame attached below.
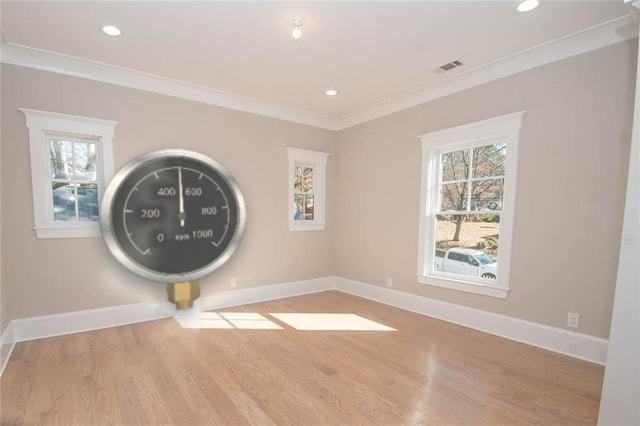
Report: 500 kPa
